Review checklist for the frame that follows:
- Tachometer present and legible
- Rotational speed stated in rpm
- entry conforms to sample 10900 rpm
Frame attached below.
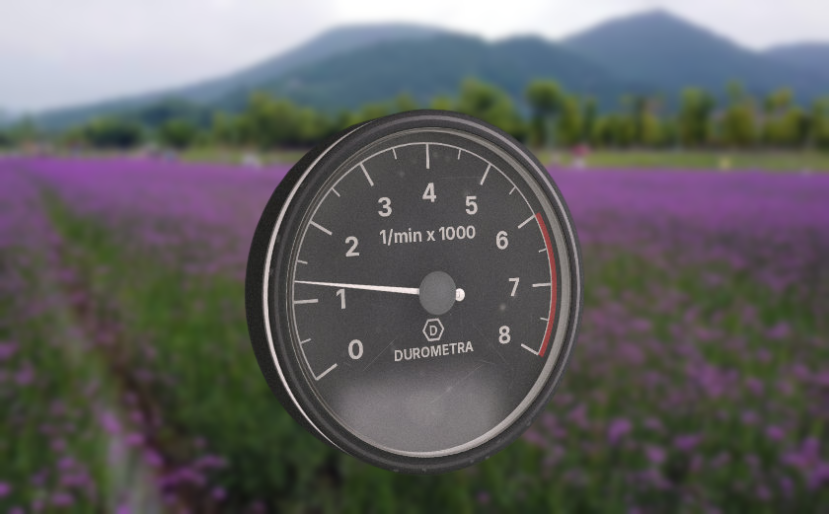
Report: 1250 rpm
